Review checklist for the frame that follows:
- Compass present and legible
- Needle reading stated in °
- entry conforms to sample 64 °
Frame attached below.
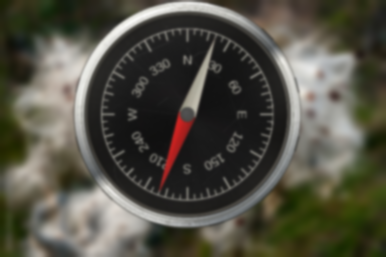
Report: 200 °
